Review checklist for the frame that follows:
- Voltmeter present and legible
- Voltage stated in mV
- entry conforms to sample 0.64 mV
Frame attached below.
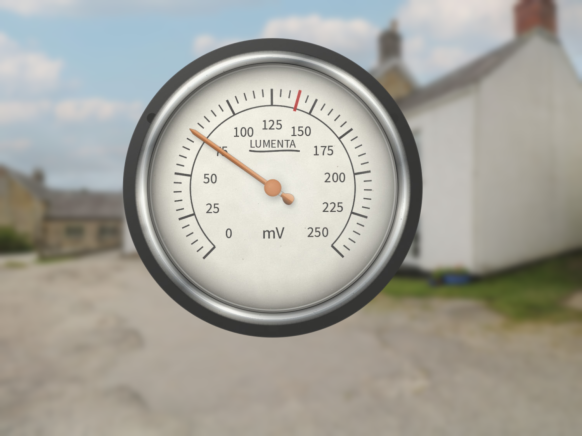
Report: 75 mV
